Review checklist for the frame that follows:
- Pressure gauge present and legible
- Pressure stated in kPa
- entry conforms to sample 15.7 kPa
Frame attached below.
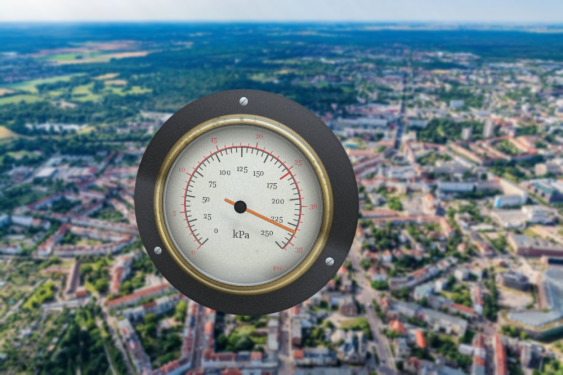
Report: 230 kPa
